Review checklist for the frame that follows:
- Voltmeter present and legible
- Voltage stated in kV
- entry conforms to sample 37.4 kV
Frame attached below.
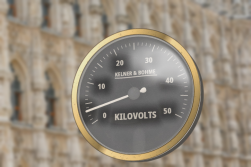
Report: 3 kV
